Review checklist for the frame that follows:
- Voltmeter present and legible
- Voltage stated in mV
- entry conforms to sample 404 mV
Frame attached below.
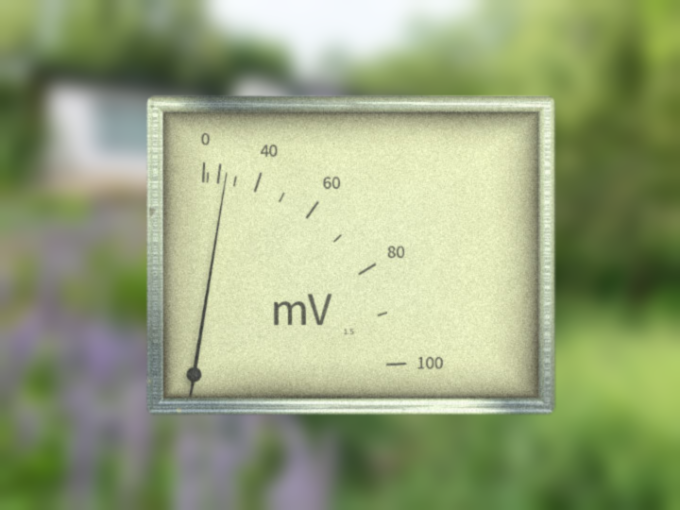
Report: 25 mV
